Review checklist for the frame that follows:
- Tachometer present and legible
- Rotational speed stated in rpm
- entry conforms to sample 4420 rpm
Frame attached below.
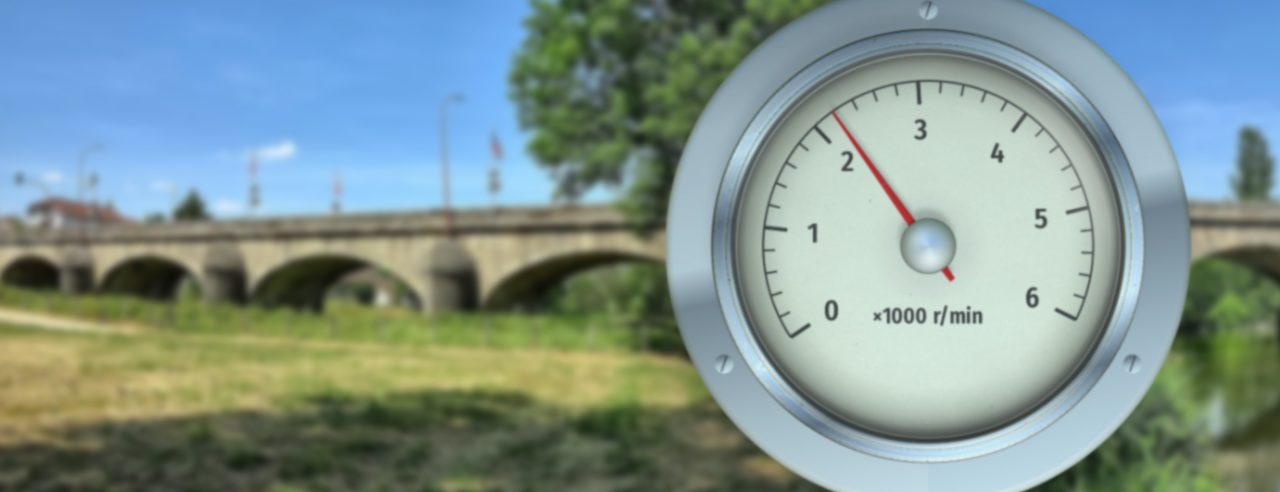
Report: 2200 rpm
